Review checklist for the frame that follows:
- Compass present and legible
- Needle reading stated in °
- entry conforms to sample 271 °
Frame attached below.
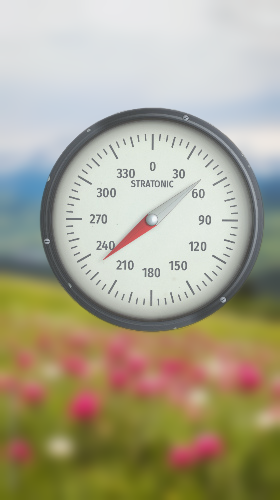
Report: 230 °
